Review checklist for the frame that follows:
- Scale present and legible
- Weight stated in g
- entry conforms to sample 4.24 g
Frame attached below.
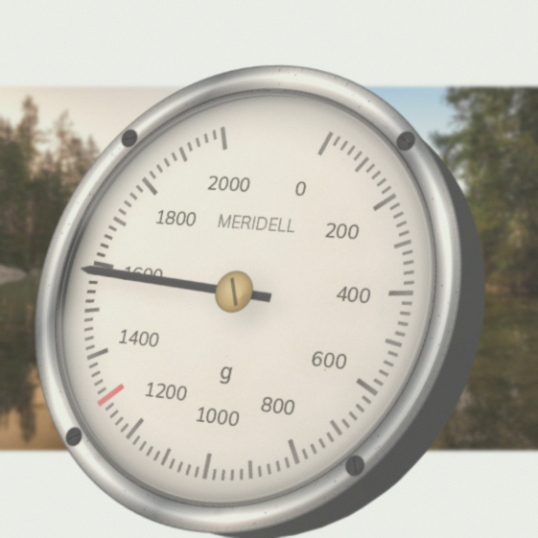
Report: 1580 g
